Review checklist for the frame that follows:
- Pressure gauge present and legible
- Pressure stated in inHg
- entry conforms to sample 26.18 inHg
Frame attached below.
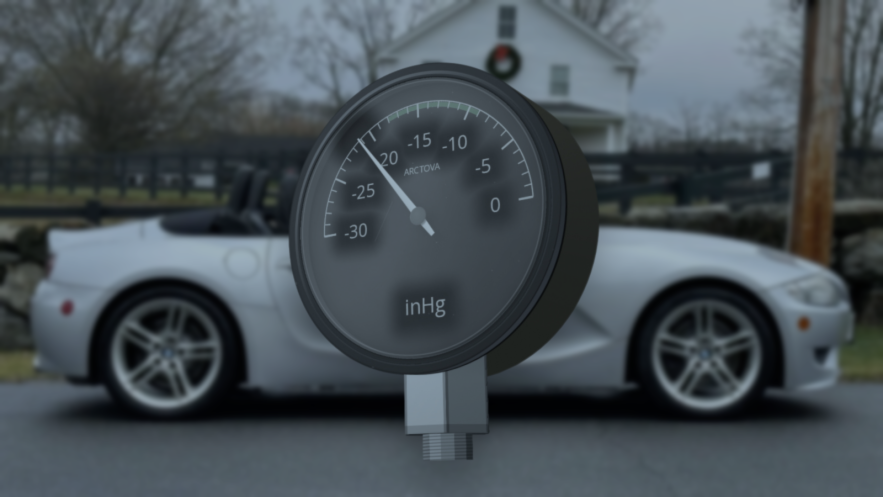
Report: -21 inHg
